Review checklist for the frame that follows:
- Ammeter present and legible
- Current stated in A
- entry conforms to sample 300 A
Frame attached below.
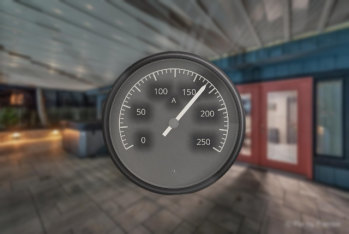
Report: 165 A
